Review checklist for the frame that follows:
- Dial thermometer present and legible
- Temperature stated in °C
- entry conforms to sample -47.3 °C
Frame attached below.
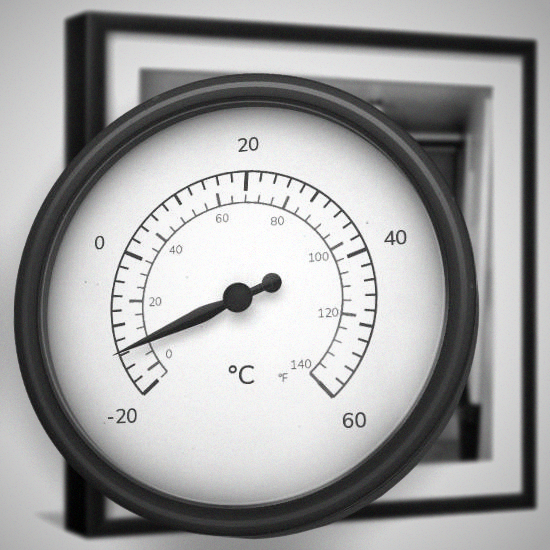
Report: -14 °C
